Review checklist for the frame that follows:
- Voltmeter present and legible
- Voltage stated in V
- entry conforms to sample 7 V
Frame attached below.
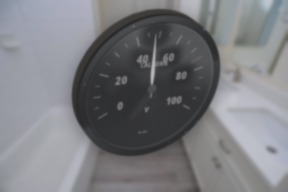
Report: 47.5 V
